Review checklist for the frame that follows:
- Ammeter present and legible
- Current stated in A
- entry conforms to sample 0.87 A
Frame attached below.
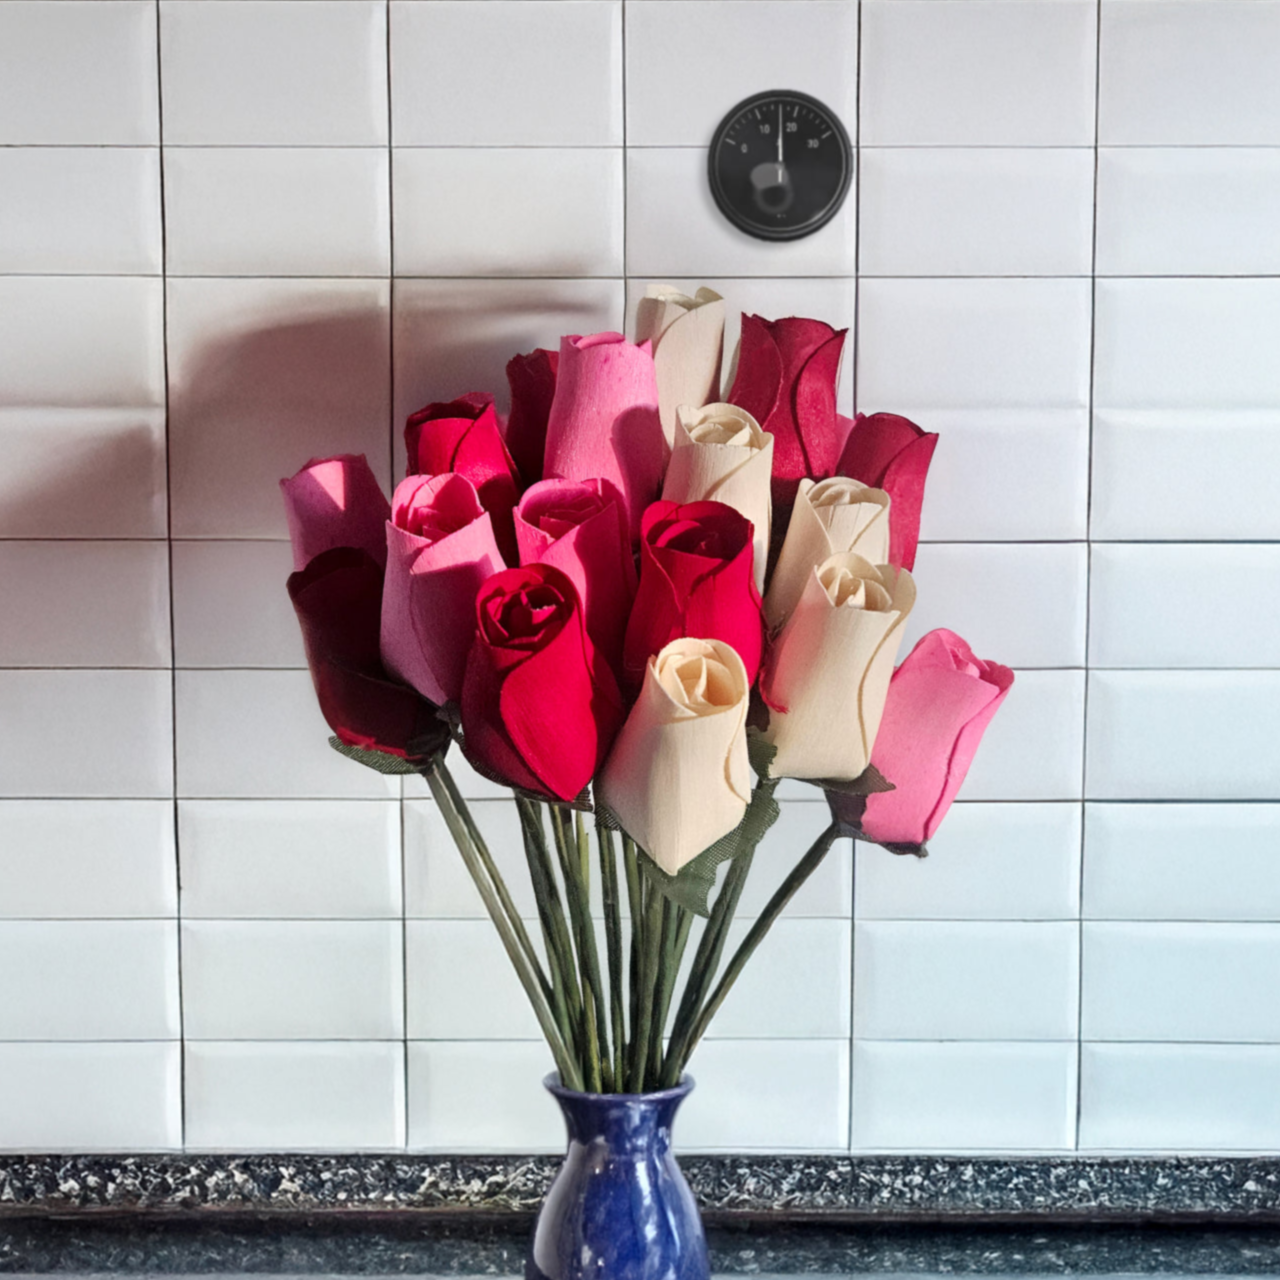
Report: 16 A
